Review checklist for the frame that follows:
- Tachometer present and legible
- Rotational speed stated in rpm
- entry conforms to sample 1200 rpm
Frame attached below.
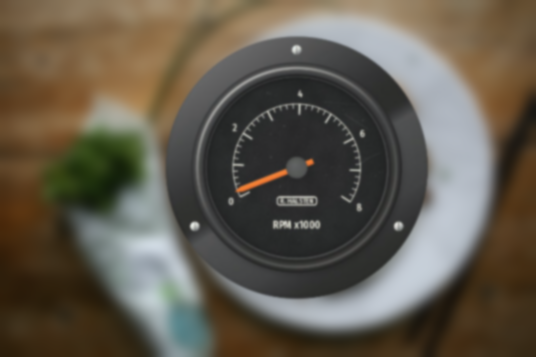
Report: 200 rpm
